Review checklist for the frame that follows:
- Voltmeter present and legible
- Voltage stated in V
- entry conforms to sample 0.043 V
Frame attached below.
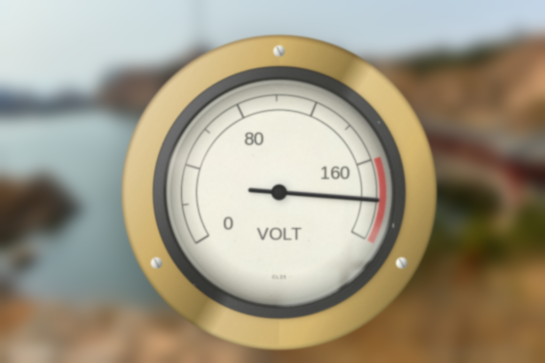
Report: 180 V
